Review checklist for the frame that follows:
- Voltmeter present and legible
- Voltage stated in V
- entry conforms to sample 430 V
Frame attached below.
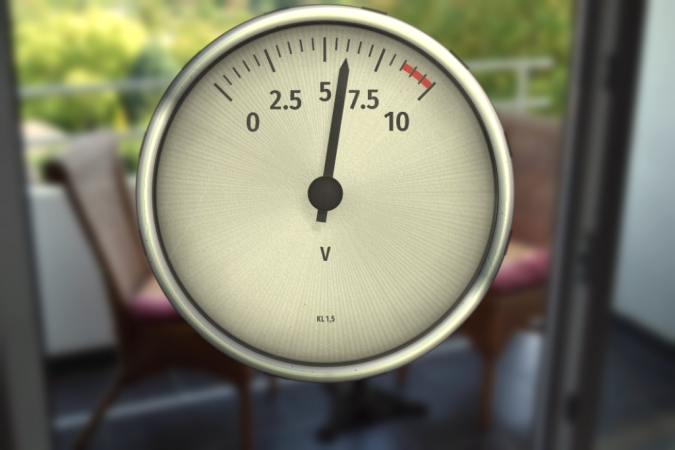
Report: 6 V
